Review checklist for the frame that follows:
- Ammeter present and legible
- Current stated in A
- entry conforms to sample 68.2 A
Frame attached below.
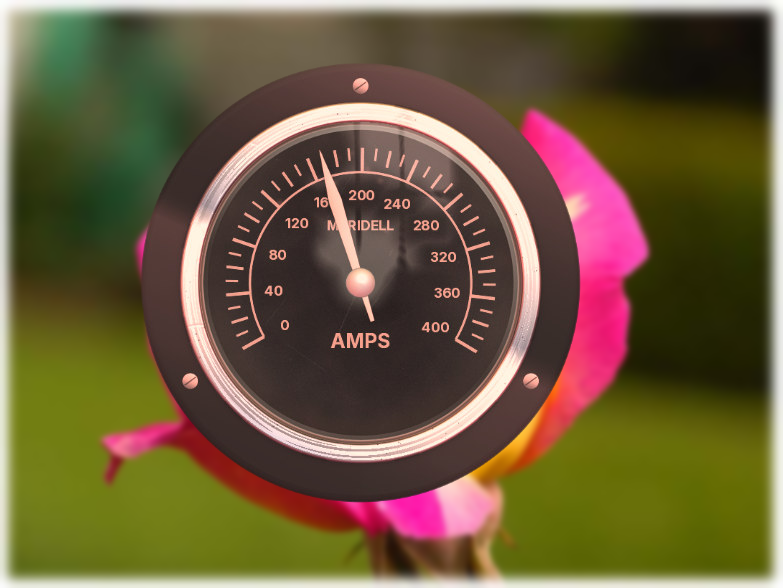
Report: 170 A
